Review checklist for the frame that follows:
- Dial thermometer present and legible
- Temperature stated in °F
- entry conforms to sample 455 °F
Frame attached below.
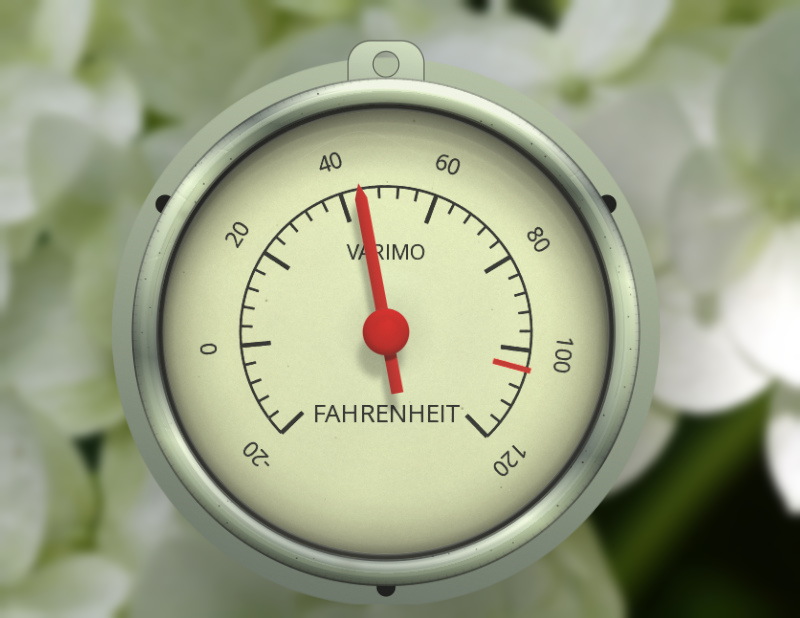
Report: 44 °F
